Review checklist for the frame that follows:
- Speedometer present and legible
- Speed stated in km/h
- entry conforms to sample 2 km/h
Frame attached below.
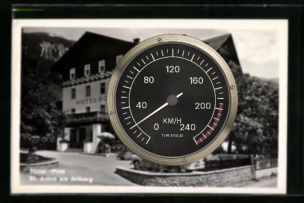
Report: 20 km/h
